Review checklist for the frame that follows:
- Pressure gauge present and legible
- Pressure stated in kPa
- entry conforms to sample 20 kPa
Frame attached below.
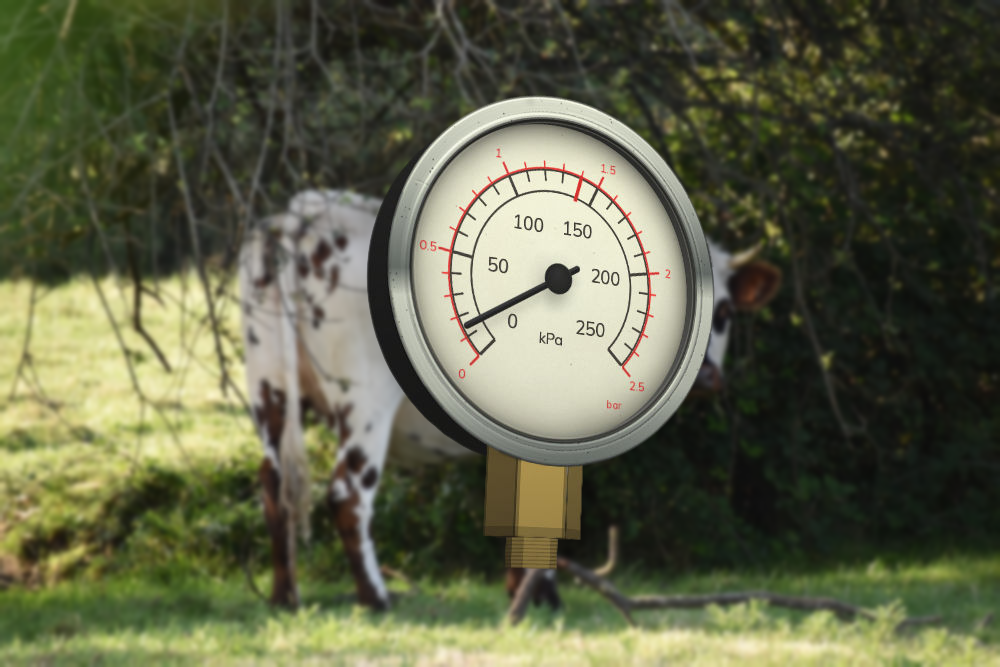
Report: 15 kPa
